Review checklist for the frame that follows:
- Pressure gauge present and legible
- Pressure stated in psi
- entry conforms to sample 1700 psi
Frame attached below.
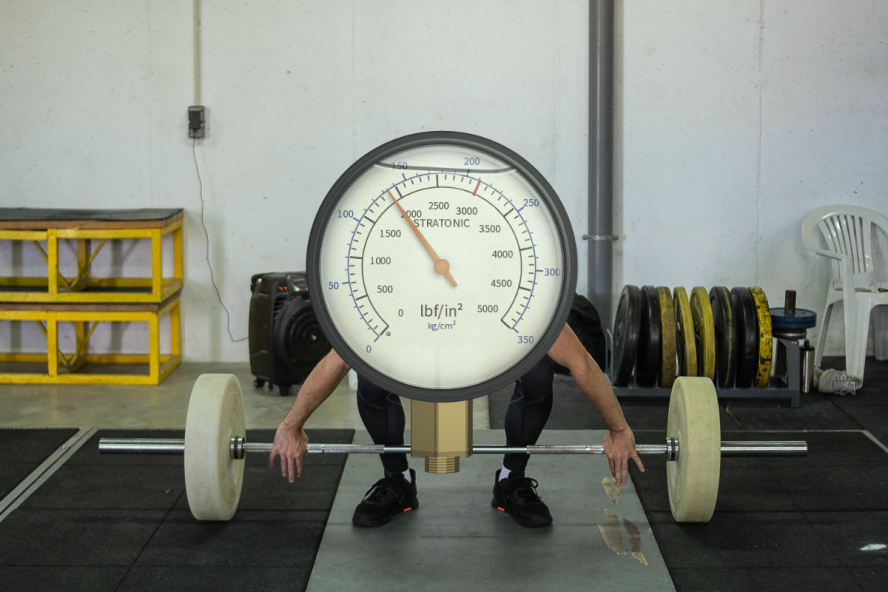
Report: 1900 psi
